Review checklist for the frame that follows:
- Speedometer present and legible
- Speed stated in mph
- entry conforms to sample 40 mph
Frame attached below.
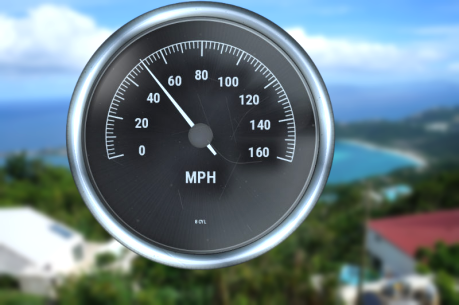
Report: 50 mph
